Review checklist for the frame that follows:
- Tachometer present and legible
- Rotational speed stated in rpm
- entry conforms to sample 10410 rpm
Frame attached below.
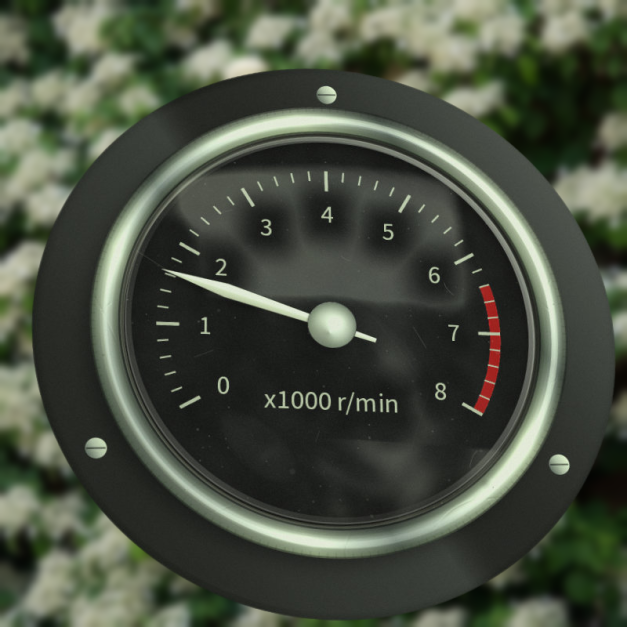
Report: 1600 rpm
